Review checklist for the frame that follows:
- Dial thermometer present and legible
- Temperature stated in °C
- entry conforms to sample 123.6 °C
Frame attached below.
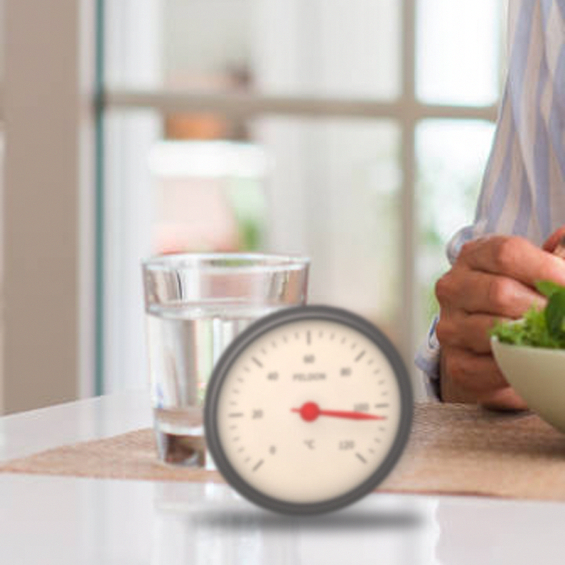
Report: 104 °C
